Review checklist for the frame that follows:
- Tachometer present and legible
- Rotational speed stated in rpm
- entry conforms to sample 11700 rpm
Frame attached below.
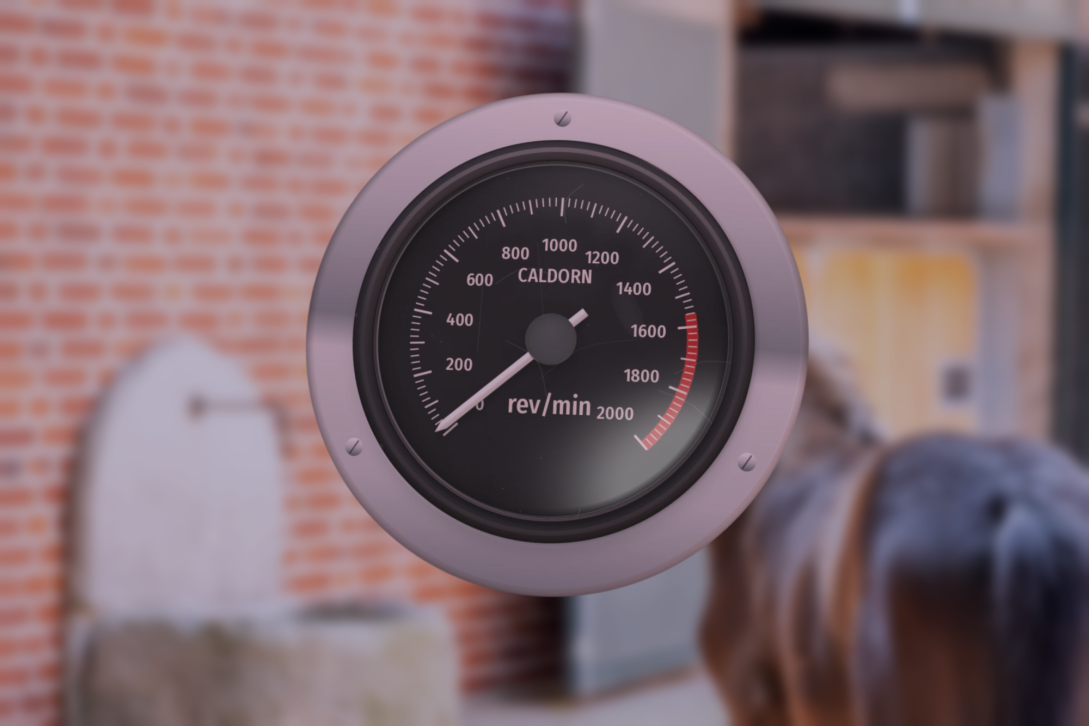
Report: 20 rpm
